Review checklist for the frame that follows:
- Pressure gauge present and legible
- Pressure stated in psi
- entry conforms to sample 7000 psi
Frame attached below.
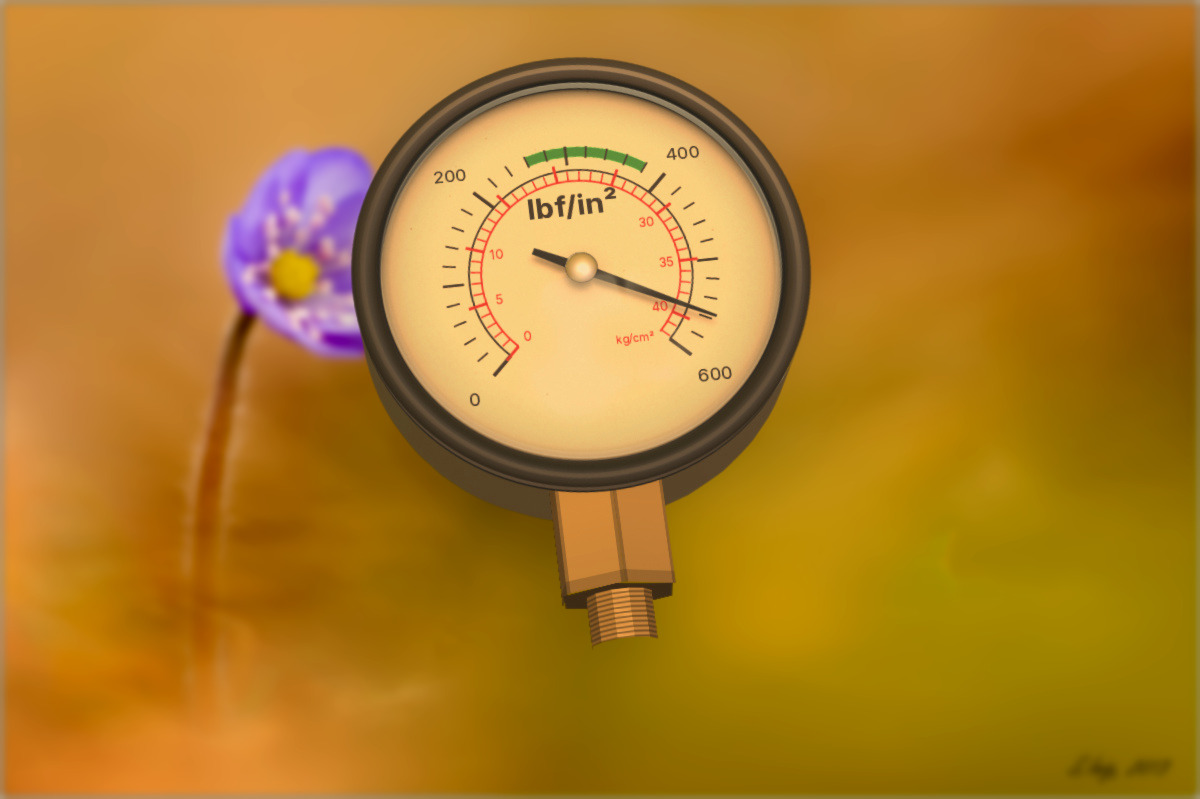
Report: 560 psi
